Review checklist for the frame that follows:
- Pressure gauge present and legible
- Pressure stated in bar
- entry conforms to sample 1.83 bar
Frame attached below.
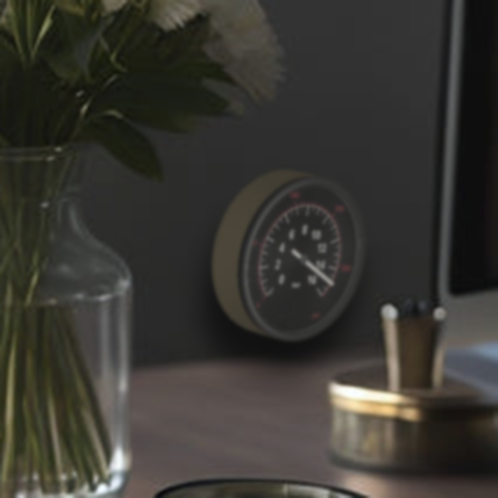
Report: 15 bar
